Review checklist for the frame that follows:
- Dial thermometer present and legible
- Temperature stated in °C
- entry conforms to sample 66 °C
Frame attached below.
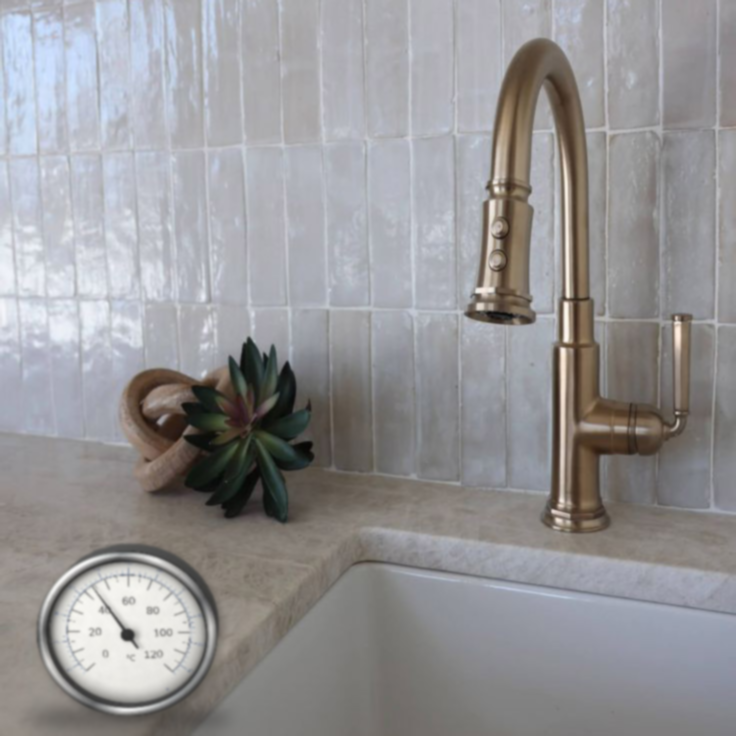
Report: 45 °C
